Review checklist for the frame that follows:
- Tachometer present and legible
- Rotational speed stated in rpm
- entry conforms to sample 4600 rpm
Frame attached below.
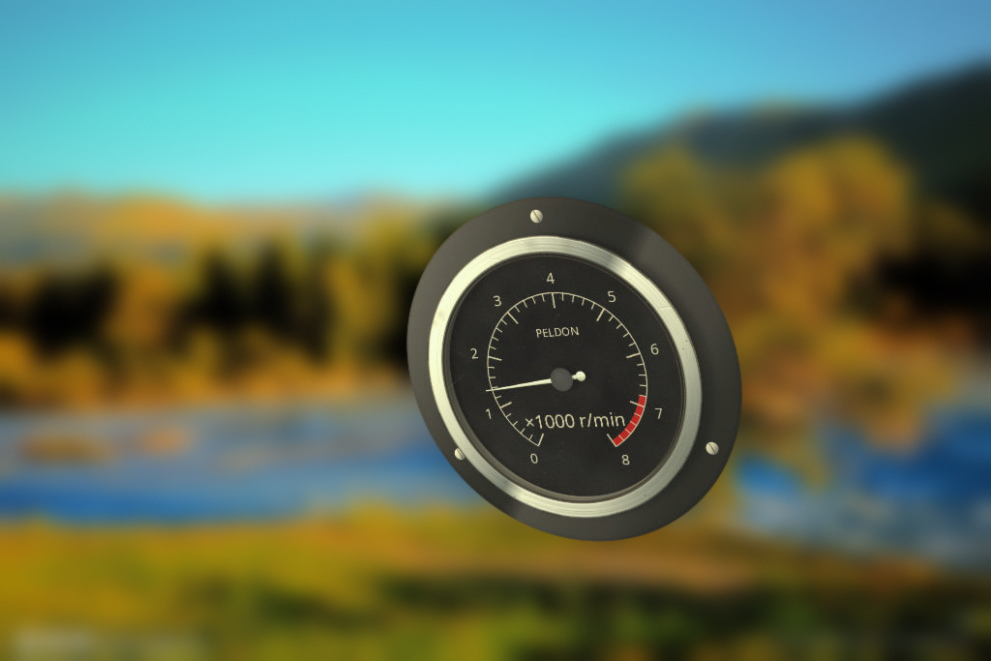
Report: 1400 rpm
